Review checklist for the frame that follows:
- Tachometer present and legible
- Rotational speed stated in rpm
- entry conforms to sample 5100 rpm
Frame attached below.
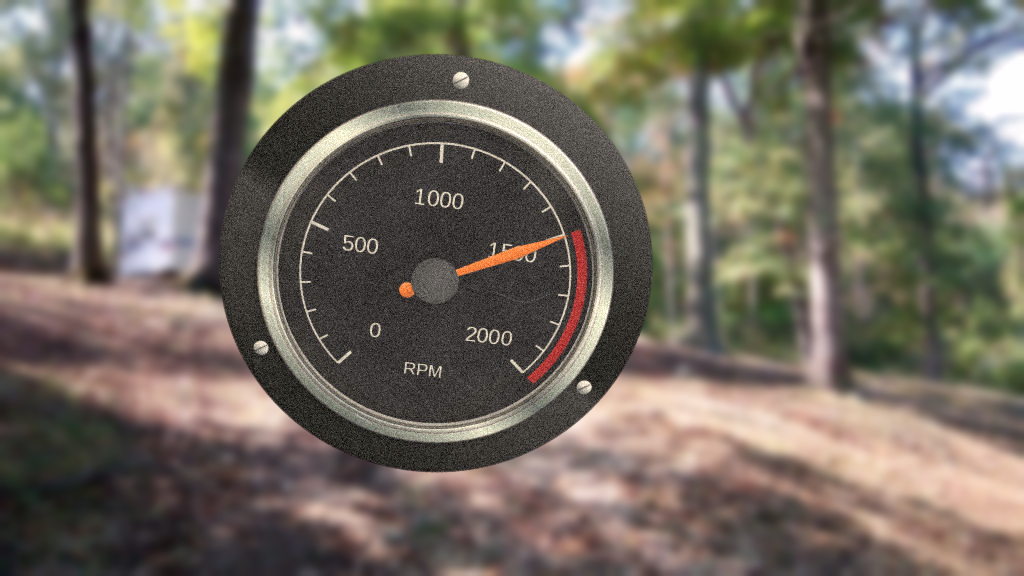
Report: 1500 rpm
